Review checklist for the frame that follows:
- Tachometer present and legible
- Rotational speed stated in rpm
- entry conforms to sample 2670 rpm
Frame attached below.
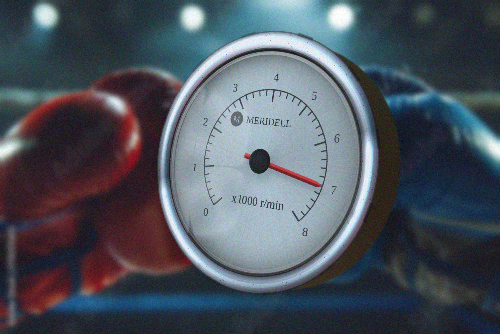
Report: 7000 rpm
